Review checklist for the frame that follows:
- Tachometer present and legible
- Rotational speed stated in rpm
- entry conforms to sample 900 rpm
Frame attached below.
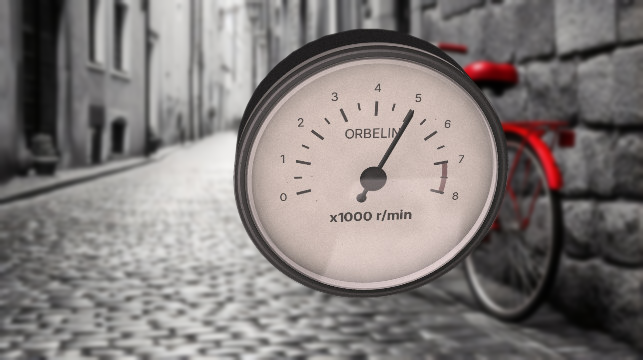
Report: 5000 rpm
